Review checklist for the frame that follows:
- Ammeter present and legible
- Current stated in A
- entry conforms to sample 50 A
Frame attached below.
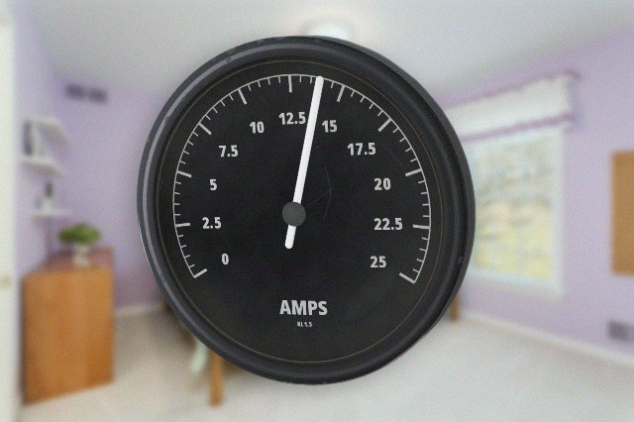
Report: 14 A
